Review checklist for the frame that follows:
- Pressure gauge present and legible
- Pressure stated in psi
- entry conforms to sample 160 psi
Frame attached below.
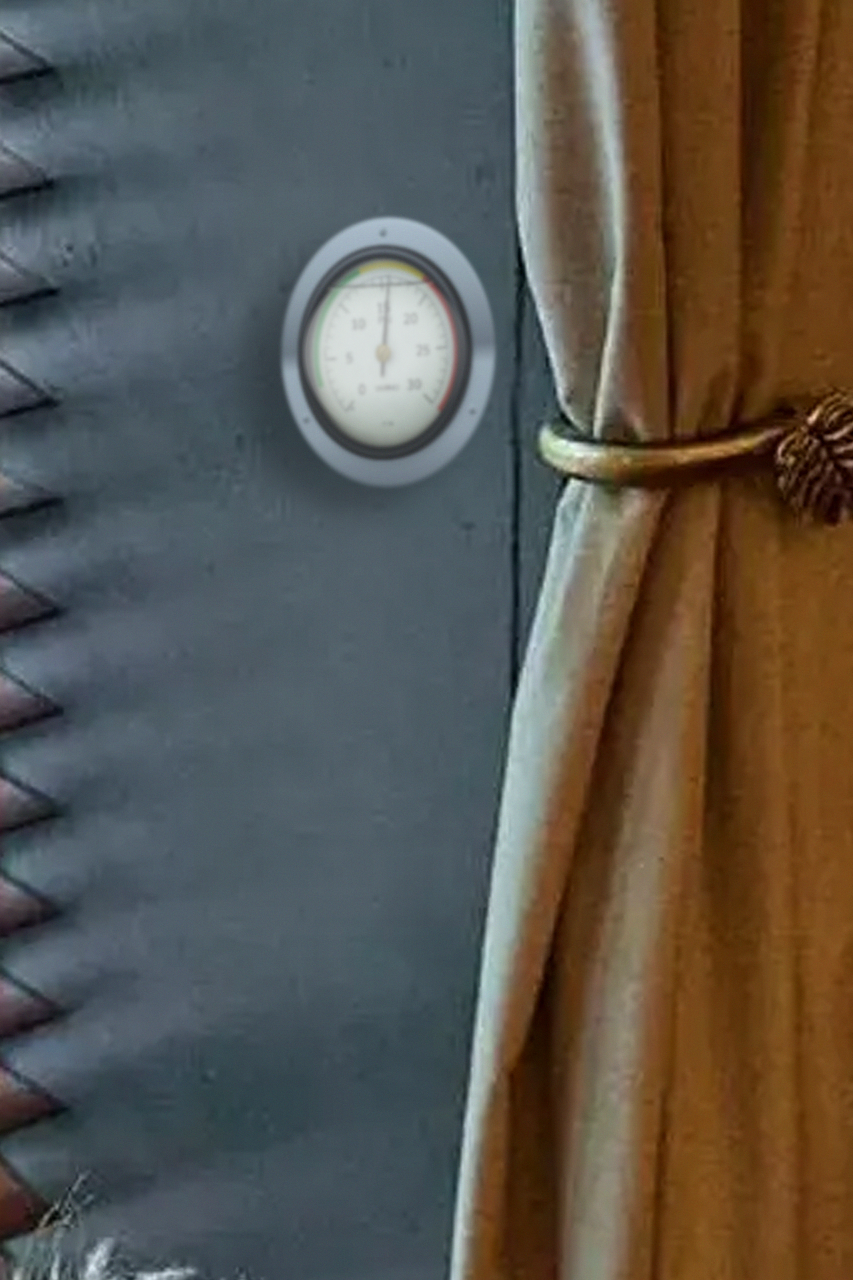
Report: 16 psi
